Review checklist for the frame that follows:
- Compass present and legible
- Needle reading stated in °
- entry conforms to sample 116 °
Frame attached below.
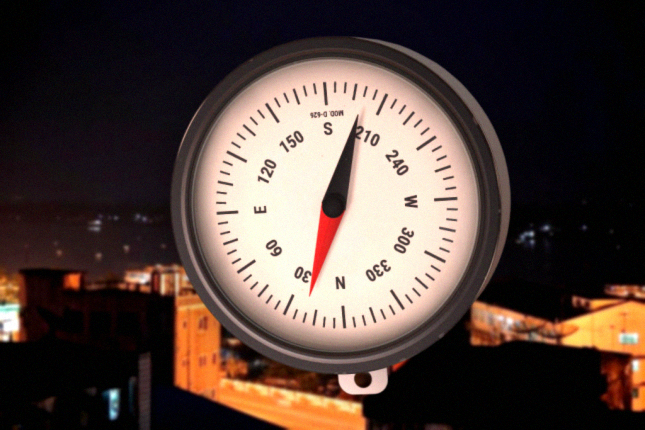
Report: 20 °
